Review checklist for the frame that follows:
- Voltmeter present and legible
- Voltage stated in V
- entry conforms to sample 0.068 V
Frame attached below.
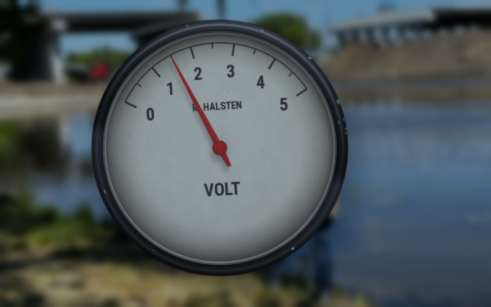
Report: 1.5 V
